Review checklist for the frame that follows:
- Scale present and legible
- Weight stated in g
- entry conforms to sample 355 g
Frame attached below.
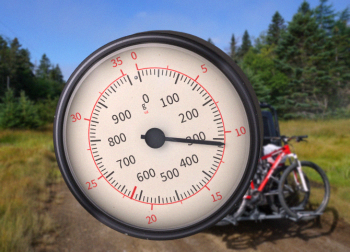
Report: 310 g
